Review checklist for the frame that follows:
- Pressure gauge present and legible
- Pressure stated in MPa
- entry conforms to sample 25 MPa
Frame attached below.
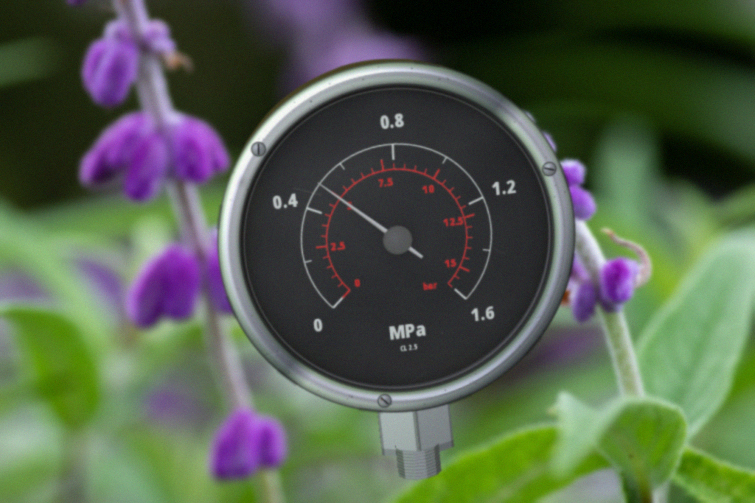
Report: 0.5 MPa
